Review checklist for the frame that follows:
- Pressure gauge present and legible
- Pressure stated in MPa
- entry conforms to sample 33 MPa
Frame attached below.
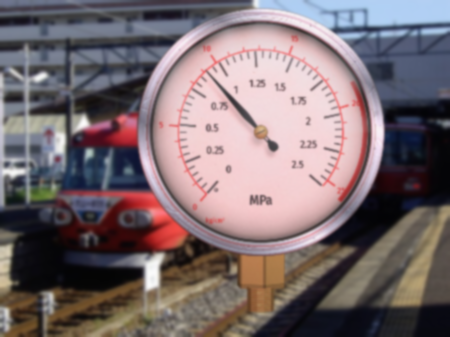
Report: 0.9 MPa
